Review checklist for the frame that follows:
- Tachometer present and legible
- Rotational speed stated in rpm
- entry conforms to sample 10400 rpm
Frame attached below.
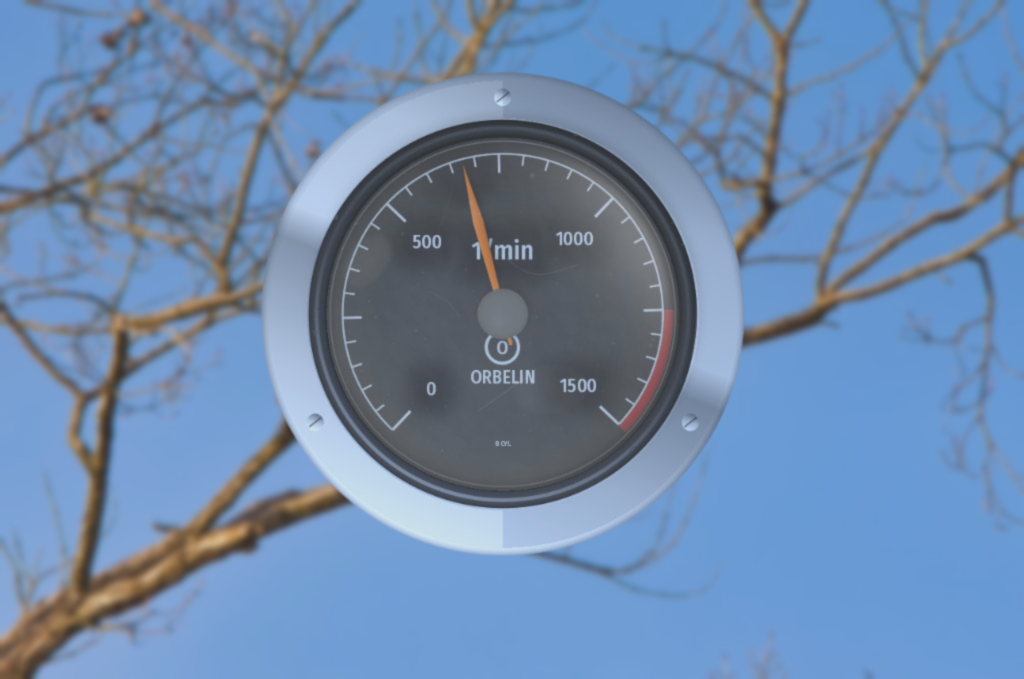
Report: 675 rpm
